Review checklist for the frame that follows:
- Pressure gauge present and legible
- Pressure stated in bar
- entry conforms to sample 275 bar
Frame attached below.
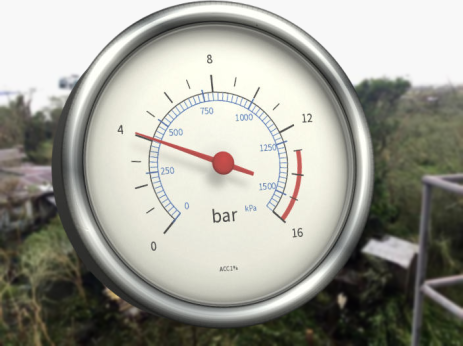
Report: 4 bar
